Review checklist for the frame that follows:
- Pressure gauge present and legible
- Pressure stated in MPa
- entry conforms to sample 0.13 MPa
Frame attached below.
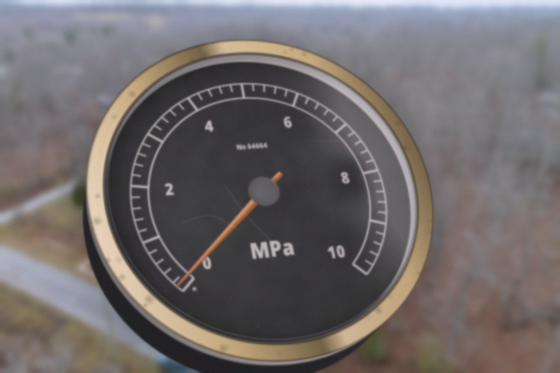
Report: 0.1 MPa
